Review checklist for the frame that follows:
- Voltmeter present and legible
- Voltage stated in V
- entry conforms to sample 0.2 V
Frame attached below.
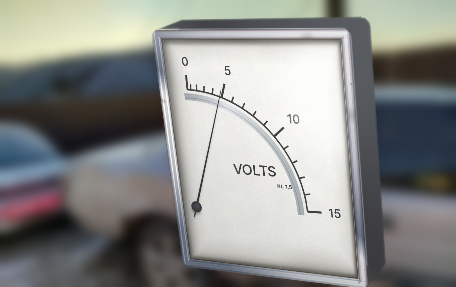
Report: 5 V
